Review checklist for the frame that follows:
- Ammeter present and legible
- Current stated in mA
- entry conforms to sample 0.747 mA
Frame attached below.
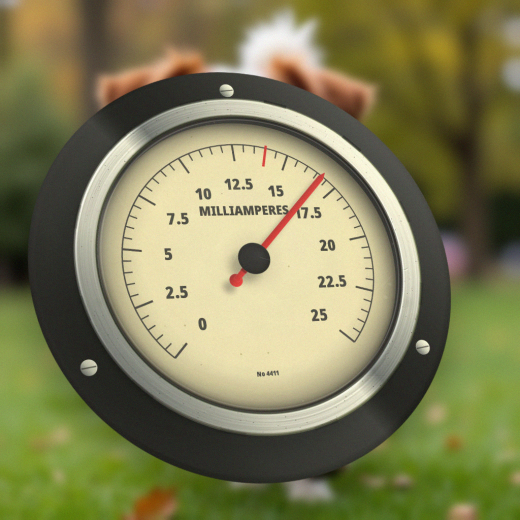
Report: 16.75 mA
